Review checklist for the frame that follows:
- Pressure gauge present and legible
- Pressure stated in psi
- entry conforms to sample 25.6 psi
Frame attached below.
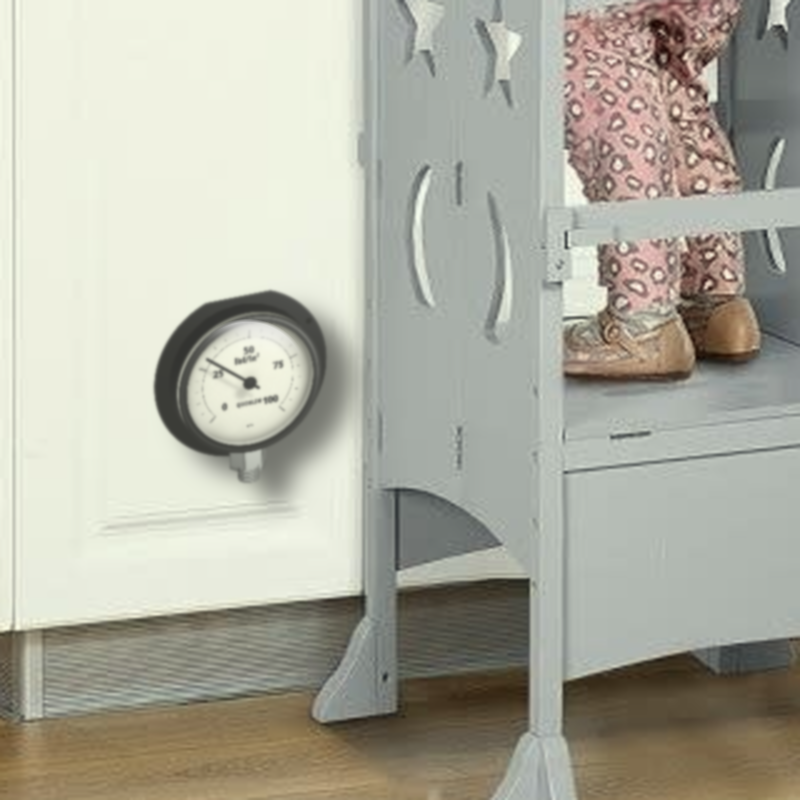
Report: 30 psi
